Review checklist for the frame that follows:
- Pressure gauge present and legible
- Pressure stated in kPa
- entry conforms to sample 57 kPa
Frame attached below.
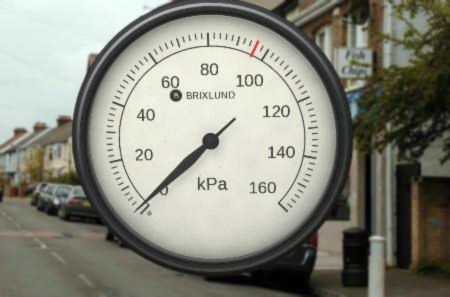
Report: 2 kPa
